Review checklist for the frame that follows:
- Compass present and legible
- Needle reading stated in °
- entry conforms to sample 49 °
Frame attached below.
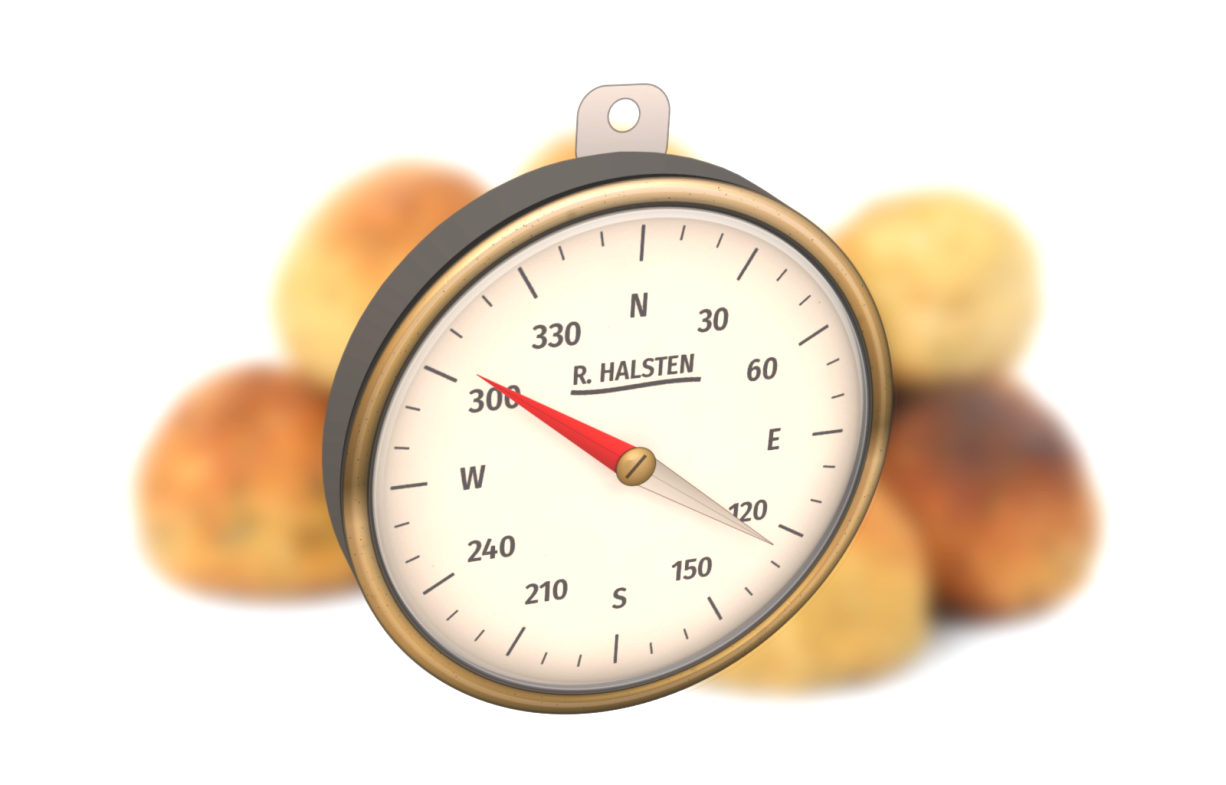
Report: 305 °
